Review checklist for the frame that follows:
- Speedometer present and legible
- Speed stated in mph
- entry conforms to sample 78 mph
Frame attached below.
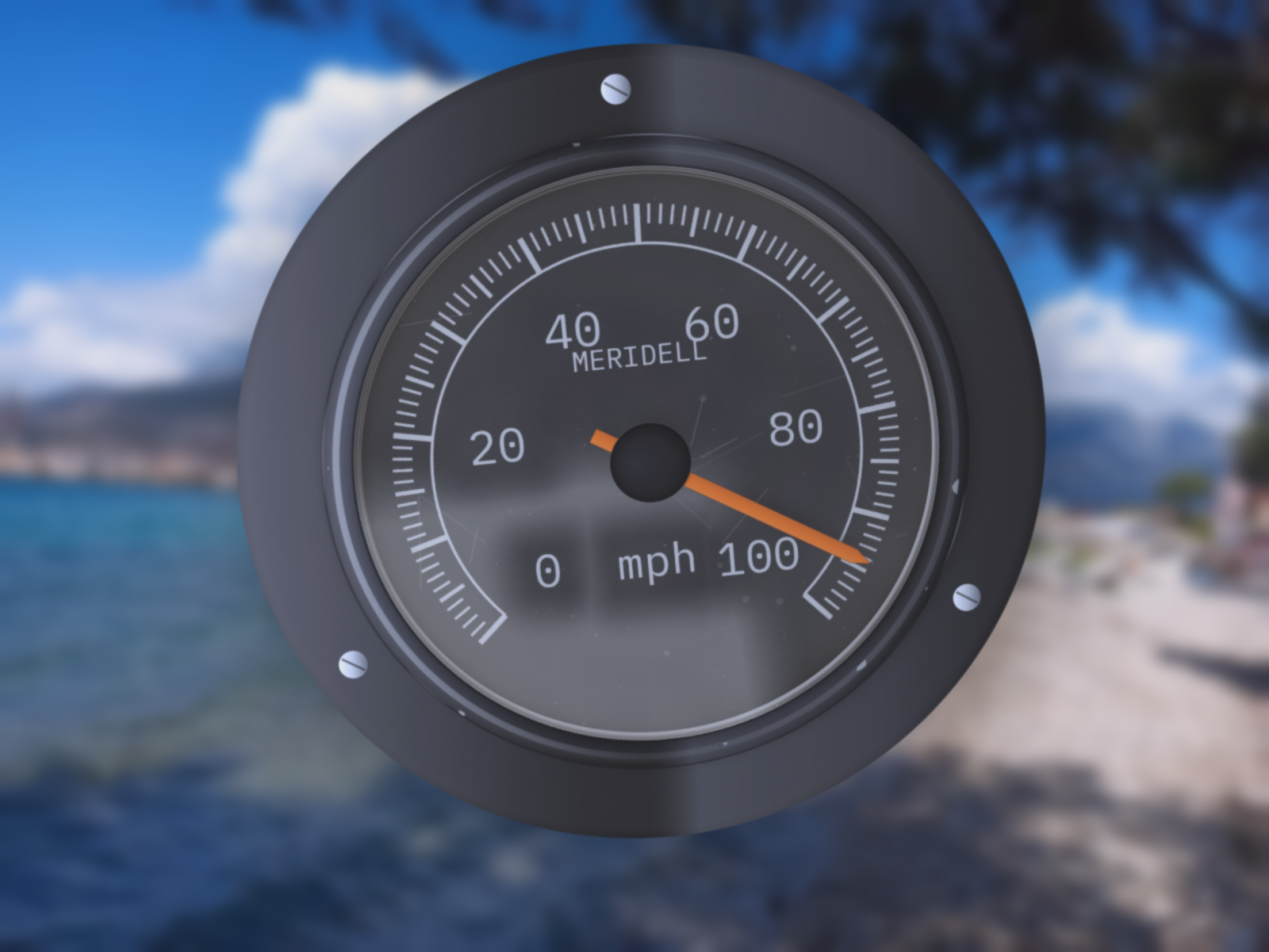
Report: 94 mph
